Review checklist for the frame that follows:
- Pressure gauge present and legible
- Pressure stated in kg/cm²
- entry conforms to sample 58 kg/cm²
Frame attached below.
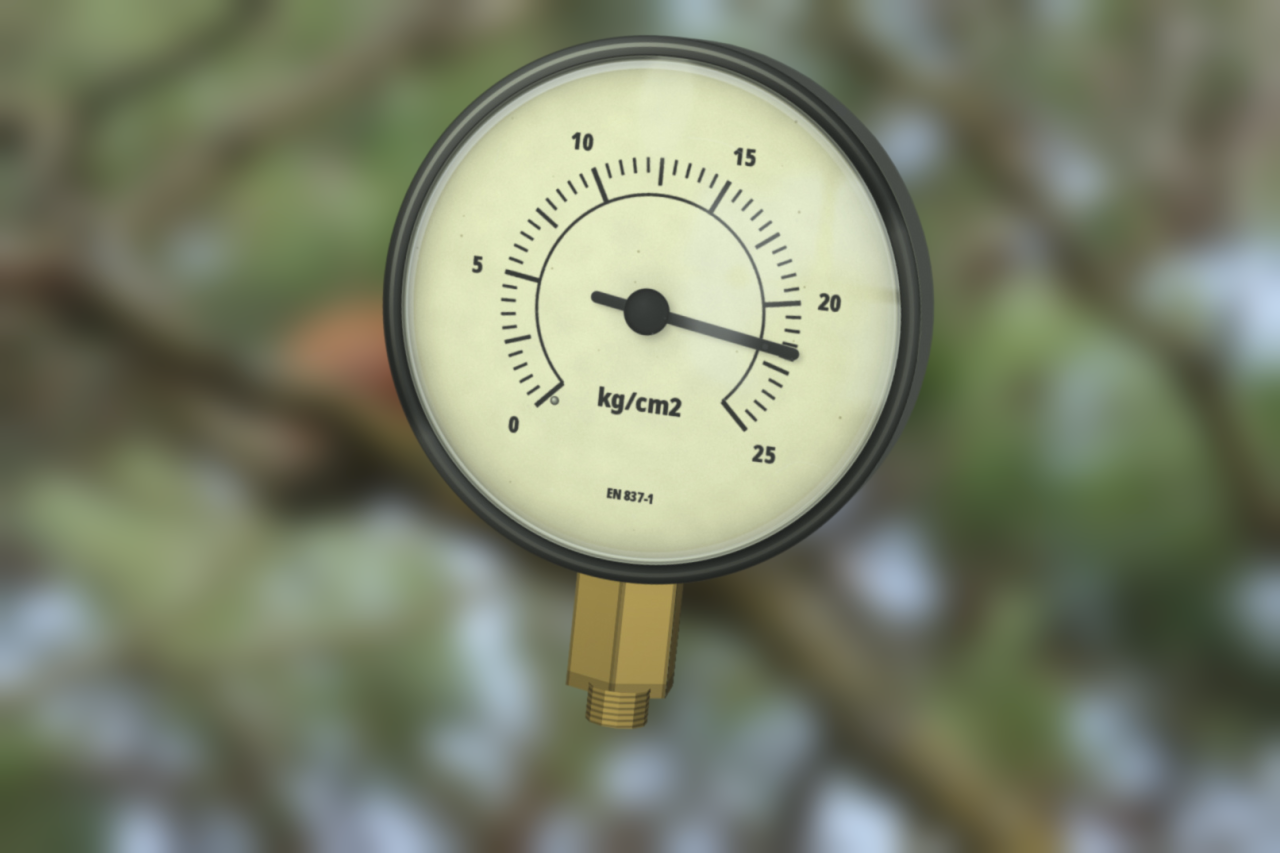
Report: 21.75 kg/cm²
